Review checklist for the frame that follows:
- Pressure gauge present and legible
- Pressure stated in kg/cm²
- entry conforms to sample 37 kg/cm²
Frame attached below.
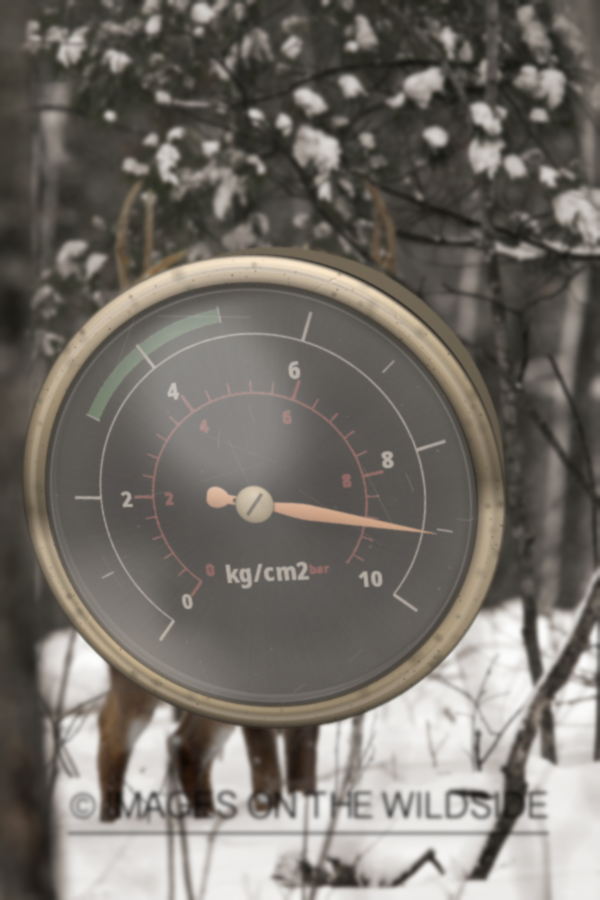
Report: 9 kg/cm²
